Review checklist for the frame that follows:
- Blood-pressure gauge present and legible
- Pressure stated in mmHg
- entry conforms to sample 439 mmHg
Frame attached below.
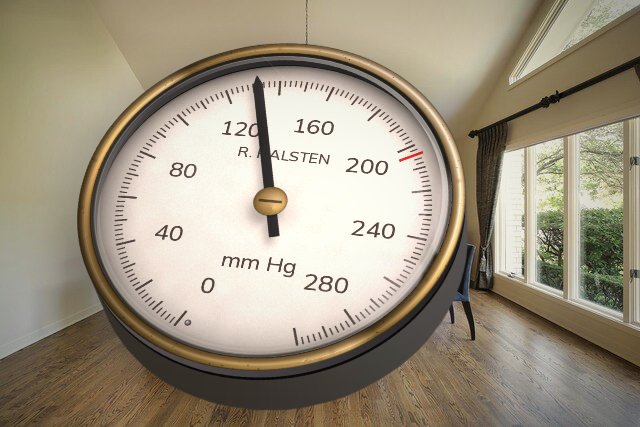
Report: 132 mmHg
